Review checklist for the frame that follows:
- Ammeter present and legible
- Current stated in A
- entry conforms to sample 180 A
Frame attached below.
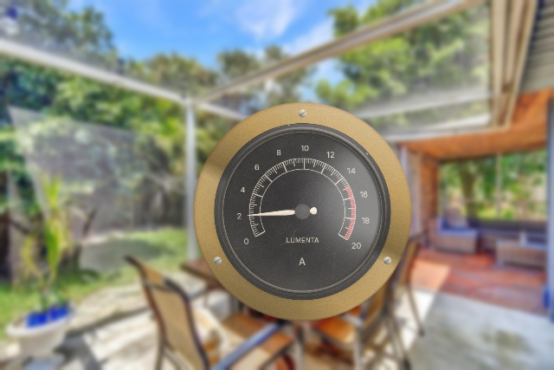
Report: 2 A
